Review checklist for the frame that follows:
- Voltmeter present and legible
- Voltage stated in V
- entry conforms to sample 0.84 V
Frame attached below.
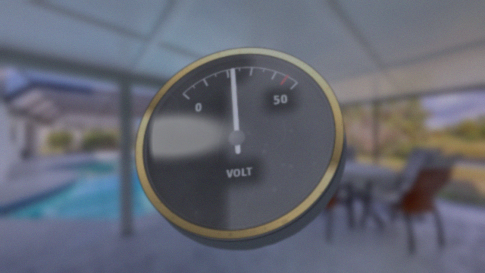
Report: 22.5 V
